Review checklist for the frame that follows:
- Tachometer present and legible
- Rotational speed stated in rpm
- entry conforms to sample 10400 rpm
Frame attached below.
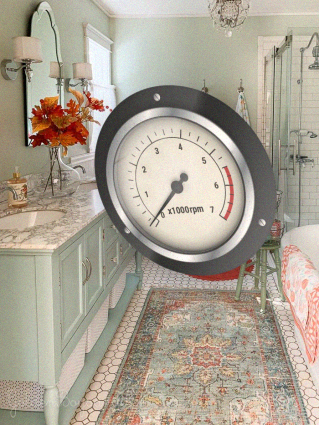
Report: 125 rpm
